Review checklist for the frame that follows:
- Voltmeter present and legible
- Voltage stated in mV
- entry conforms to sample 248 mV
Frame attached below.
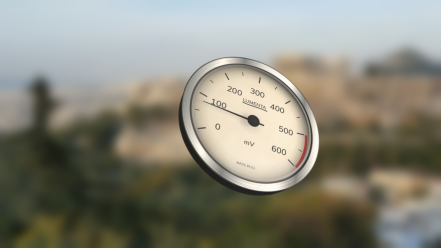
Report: 75 mV
